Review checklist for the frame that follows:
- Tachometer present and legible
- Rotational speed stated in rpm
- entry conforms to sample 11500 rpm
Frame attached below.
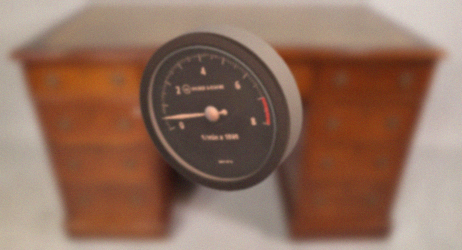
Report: 500 rpm
